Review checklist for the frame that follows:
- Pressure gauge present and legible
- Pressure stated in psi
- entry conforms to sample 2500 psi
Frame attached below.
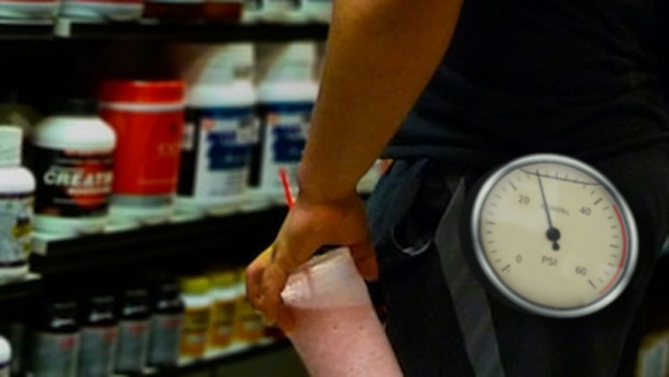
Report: 26 psi
